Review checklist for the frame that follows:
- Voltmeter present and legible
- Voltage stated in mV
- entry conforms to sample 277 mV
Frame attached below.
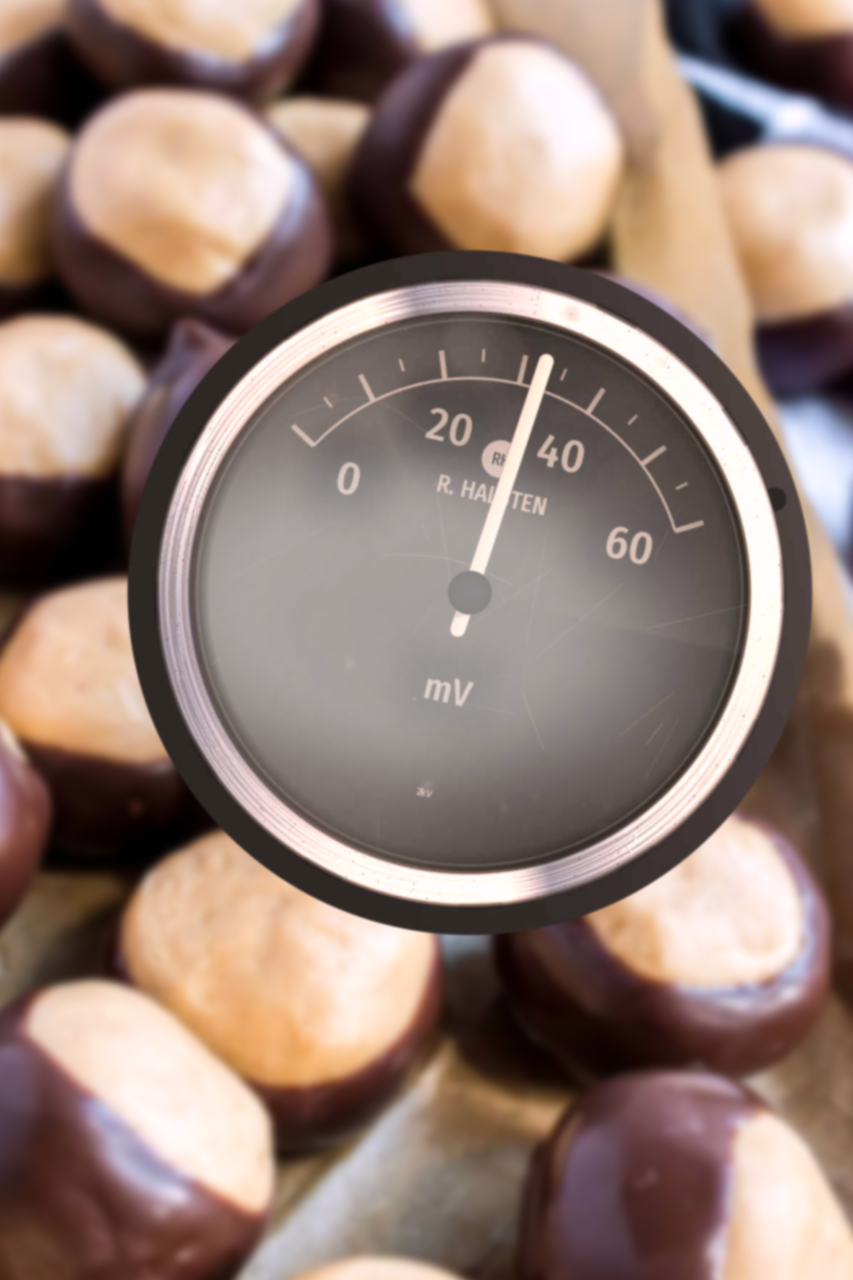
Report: 32.5 mV
